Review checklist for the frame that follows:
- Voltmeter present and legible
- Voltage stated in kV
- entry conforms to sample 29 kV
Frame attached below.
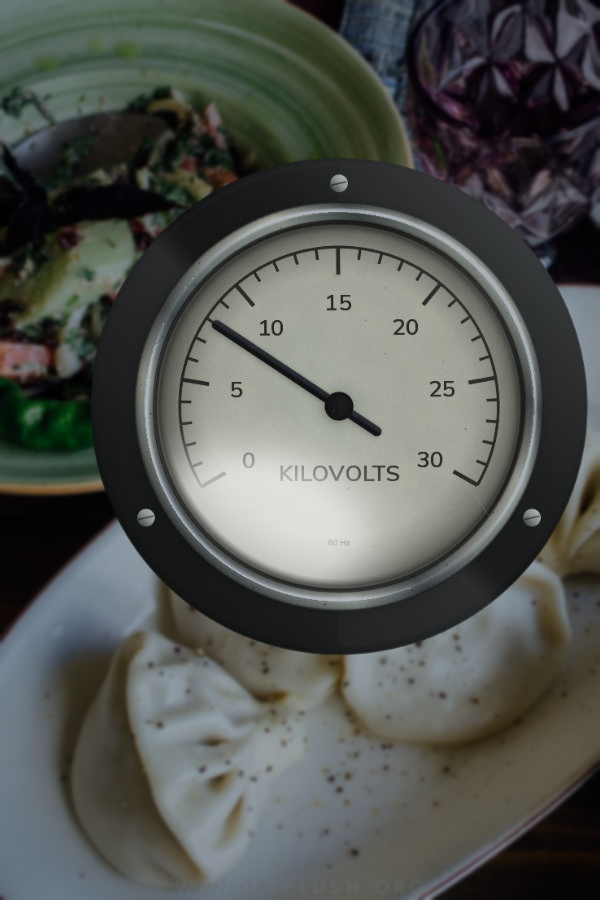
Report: 8 kV
